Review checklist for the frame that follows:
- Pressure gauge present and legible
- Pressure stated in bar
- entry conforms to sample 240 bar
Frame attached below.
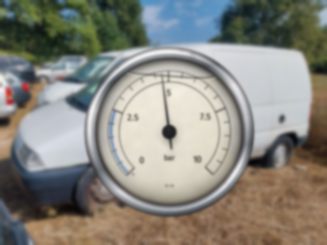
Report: 4.75 bar
